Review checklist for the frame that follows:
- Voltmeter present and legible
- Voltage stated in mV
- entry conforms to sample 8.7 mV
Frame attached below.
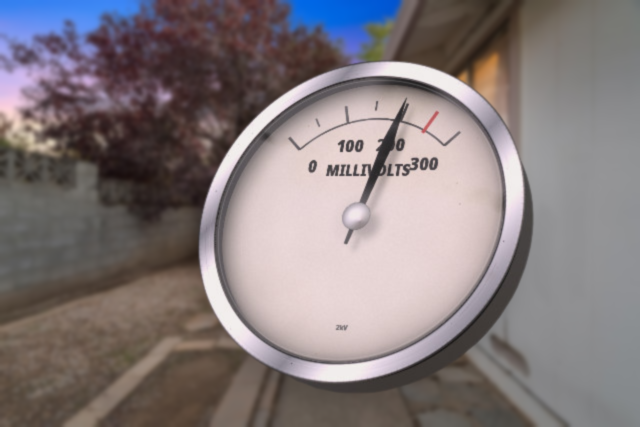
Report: 200 mV
